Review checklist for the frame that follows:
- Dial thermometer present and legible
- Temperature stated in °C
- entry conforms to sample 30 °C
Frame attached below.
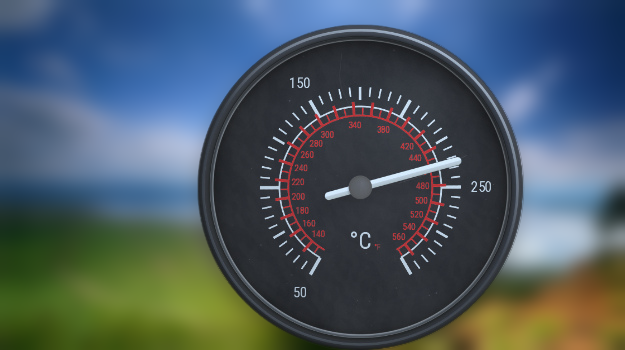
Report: 237.5 °C
